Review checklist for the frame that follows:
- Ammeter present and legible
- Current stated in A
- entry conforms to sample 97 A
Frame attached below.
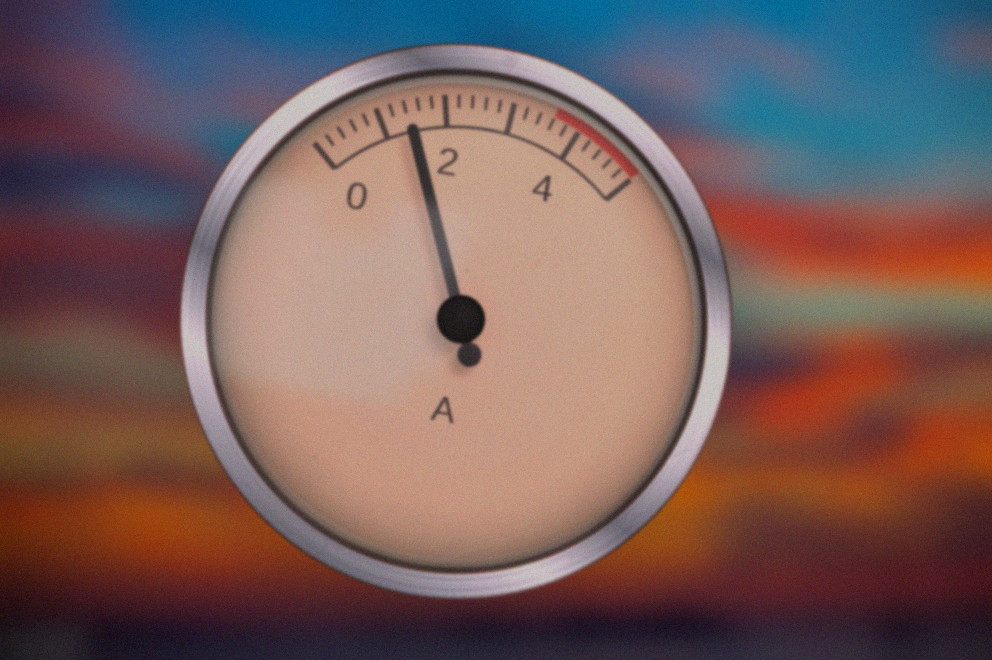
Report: 1.4 A
